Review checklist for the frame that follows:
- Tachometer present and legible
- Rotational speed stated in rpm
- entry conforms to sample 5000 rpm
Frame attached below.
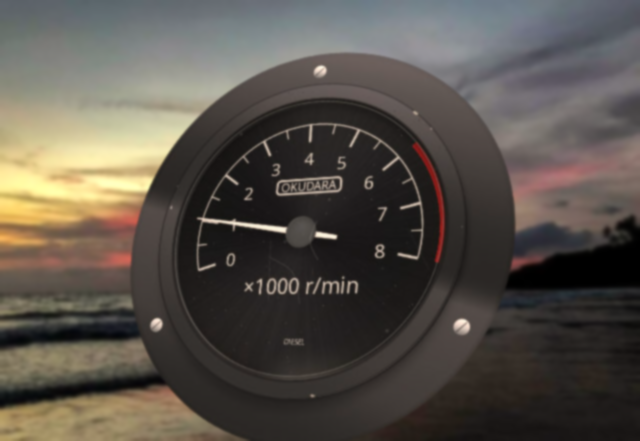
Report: 1000 rpm
